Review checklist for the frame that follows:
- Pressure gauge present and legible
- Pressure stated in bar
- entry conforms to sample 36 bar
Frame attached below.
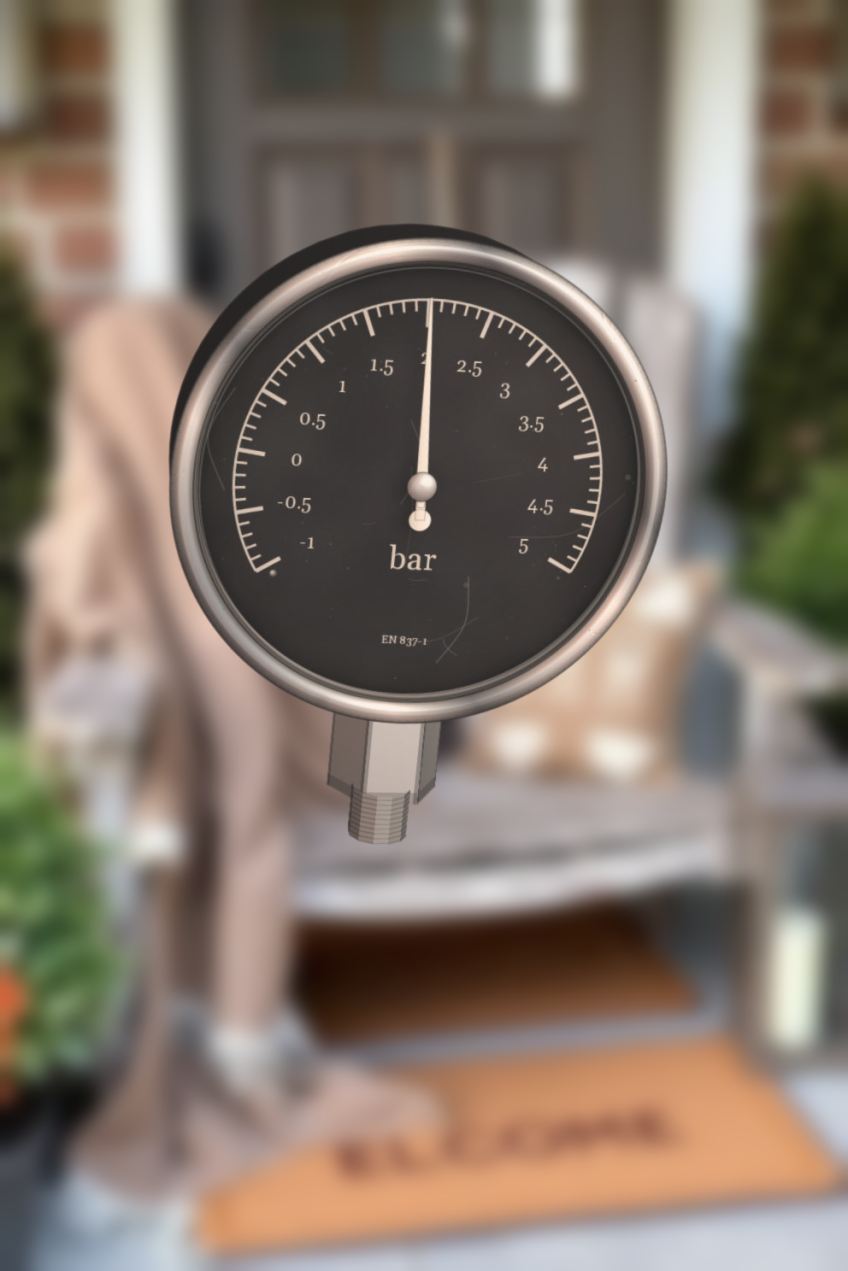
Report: 2 bar
